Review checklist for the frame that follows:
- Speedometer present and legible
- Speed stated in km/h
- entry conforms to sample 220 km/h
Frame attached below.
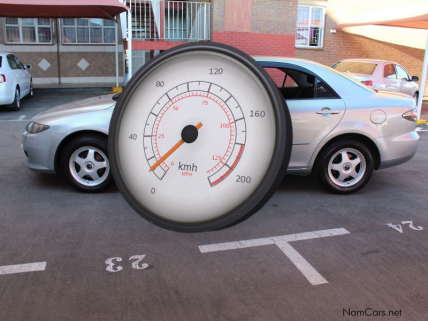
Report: 10 km/h
